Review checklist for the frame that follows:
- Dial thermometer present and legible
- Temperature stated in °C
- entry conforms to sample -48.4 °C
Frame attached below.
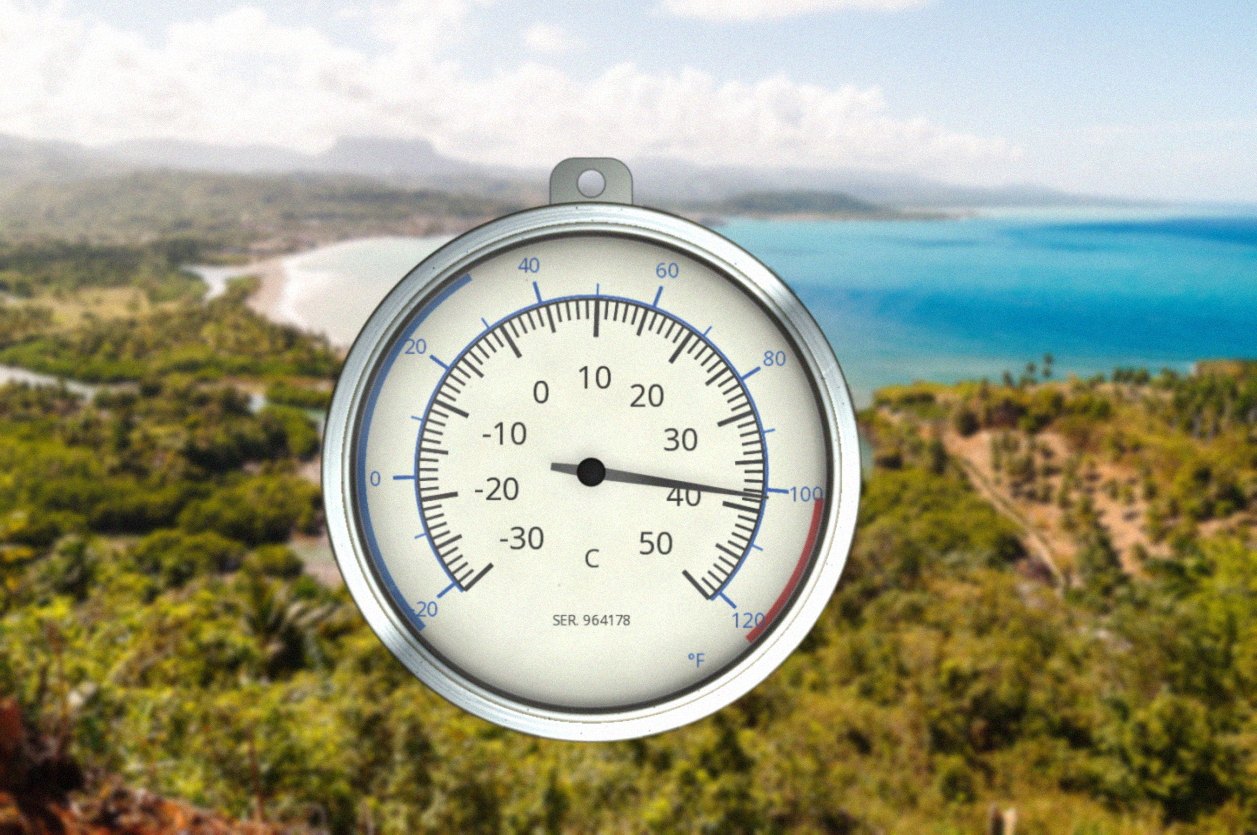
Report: 38.5 °C
